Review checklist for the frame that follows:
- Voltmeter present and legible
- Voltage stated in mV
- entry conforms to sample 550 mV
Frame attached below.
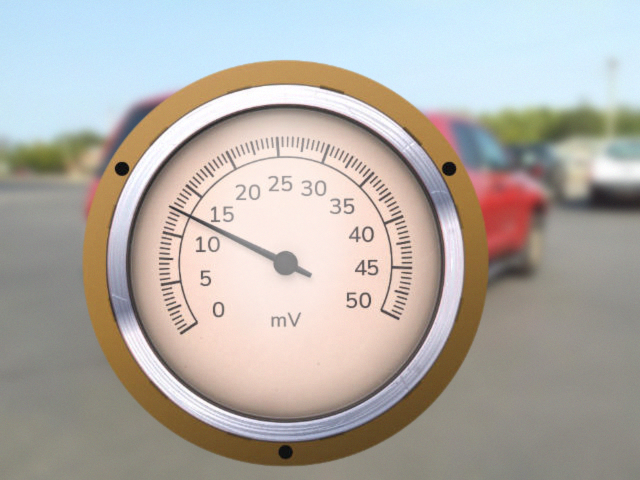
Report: 12.5 mV
